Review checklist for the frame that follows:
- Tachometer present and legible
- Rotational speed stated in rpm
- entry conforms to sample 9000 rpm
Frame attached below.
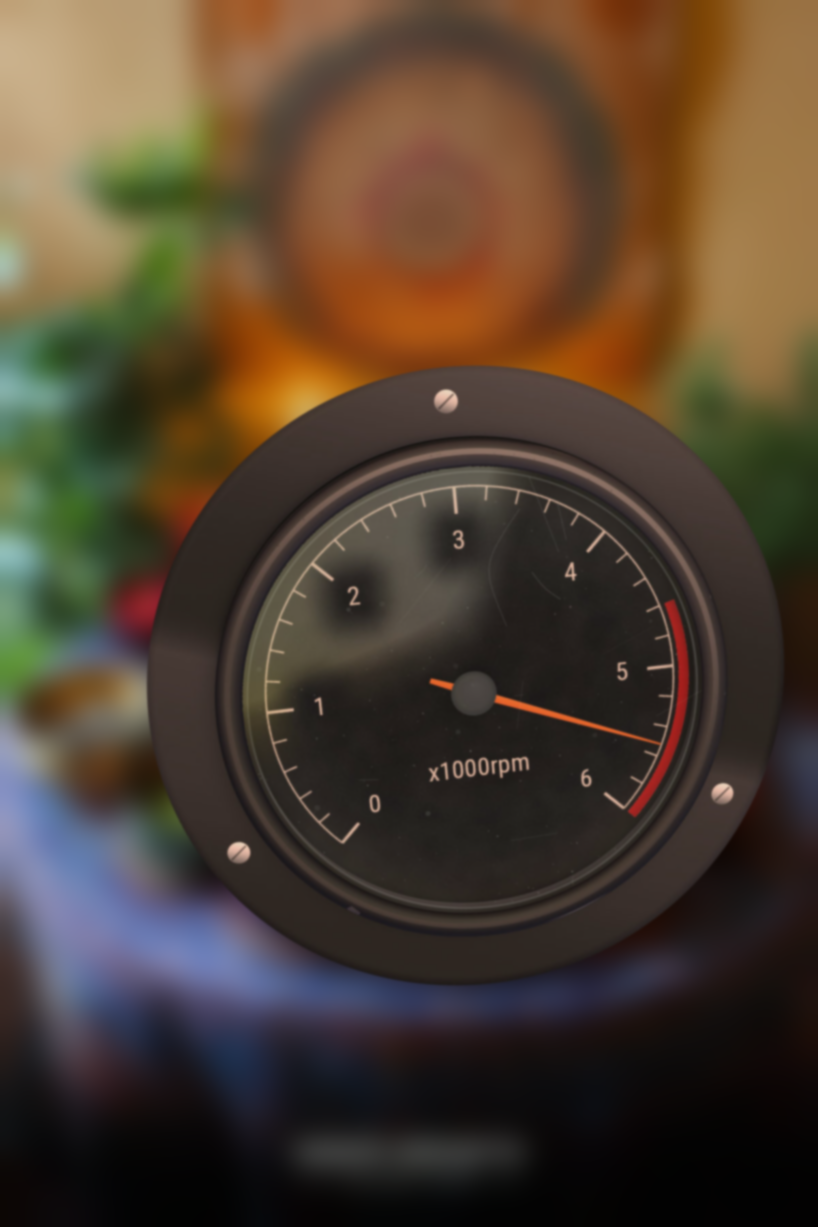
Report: 5500 rpm
